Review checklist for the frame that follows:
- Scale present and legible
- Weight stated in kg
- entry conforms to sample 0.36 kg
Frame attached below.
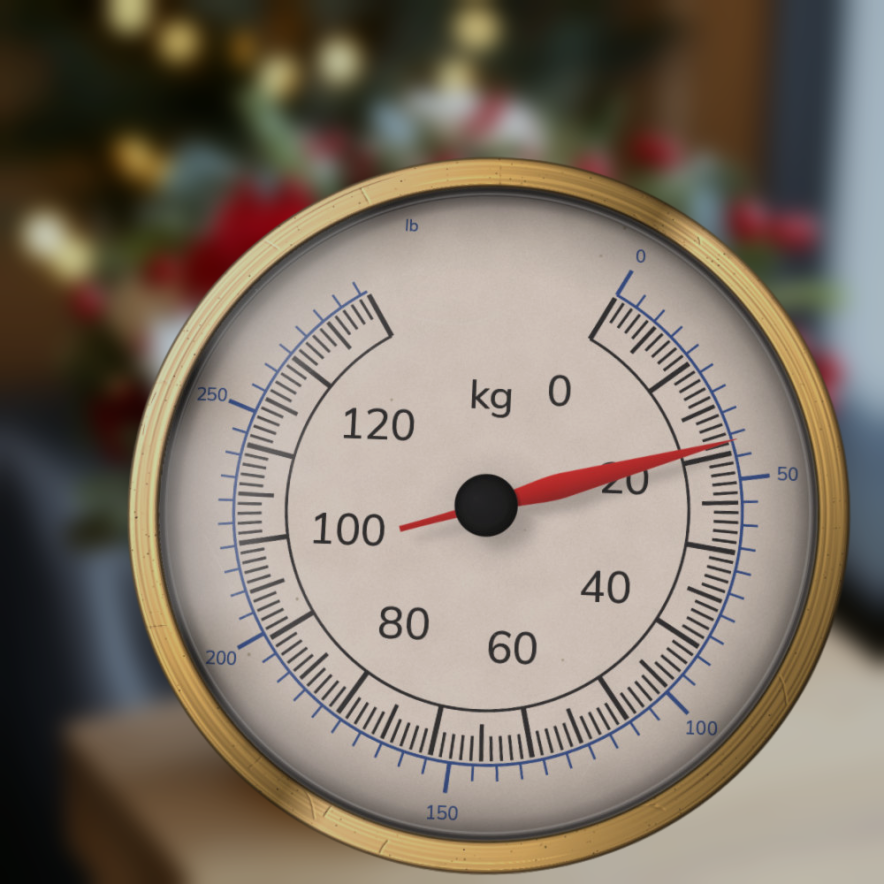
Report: 19 kg
